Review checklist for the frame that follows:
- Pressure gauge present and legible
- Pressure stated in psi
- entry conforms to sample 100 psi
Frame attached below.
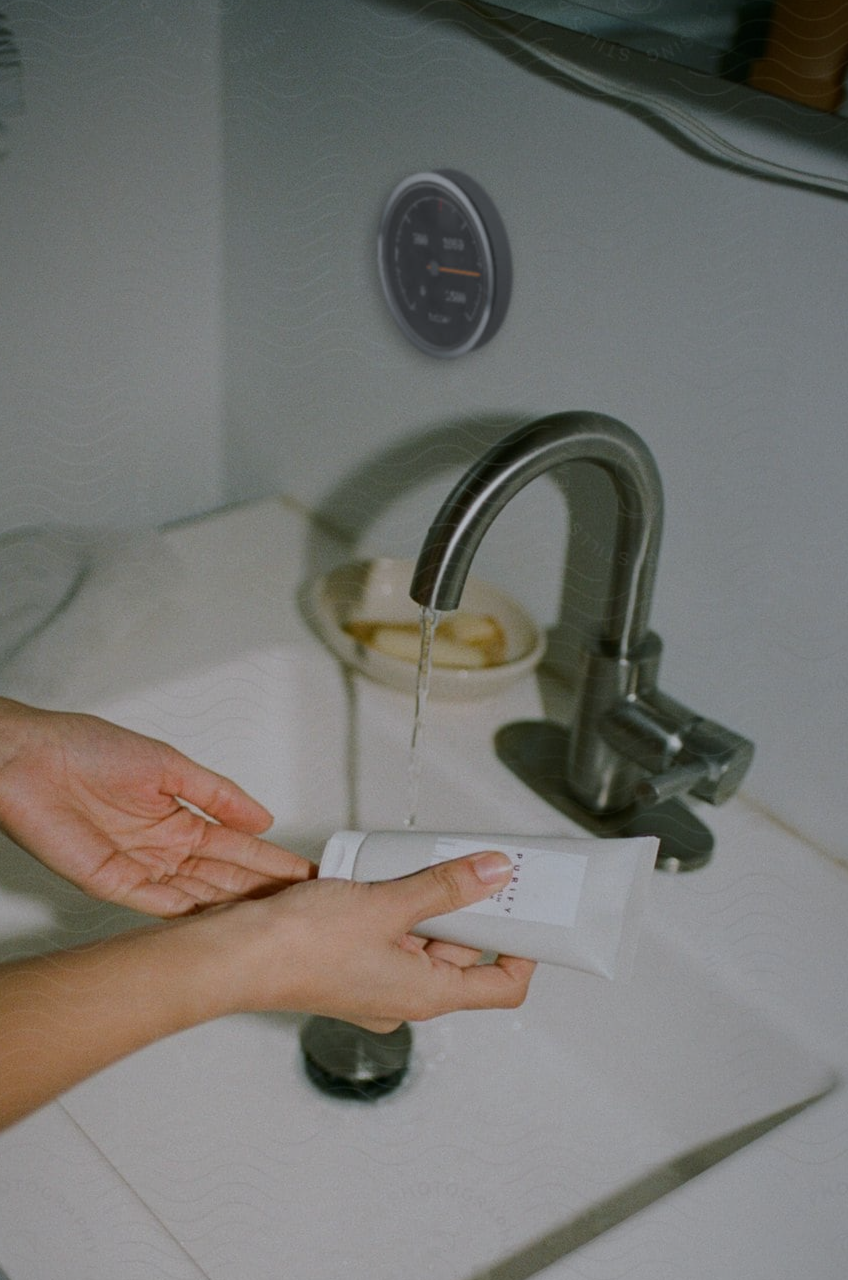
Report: 1250 psi
